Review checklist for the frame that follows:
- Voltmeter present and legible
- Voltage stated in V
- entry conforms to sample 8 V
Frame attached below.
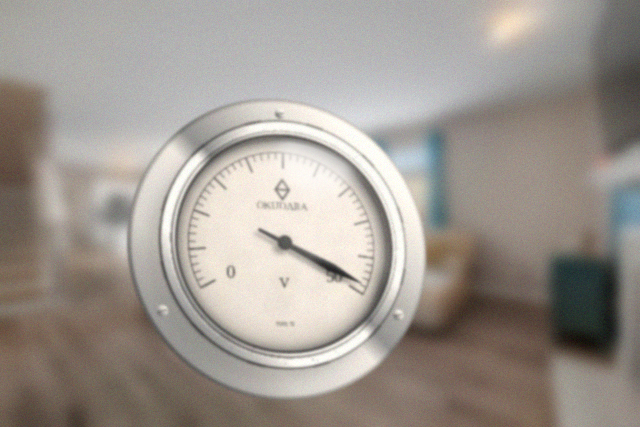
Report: 49 V
